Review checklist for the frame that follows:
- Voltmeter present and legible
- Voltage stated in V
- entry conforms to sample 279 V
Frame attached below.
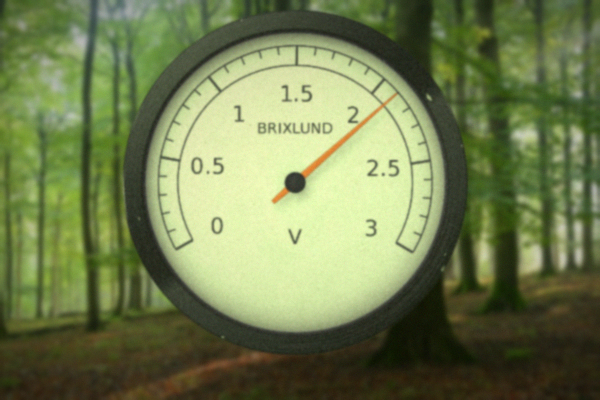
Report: 2.1 V
